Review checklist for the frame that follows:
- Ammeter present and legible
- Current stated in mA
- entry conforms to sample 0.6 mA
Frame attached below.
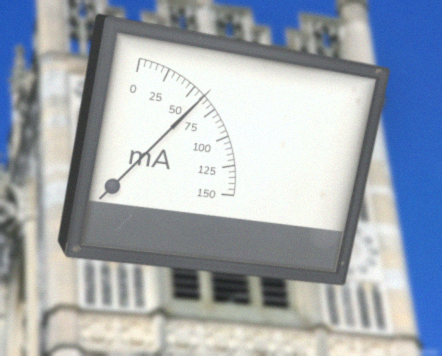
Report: 60 mA
